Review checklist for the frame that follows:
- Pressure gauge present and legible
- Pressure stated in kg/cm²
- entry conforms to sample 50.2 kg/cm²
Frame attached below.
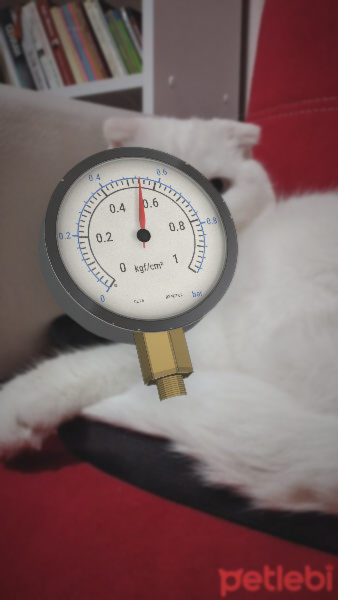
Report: 0.54 kg/cm²
